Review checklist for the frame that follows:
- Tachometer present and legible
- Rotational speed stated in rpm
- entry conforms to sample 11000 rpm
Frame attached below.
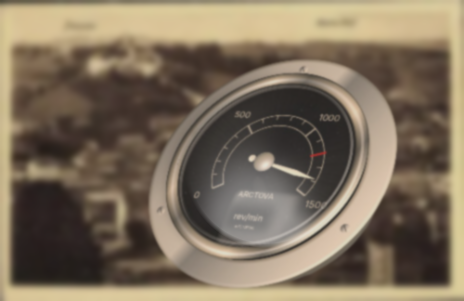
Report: 1400 rpm
